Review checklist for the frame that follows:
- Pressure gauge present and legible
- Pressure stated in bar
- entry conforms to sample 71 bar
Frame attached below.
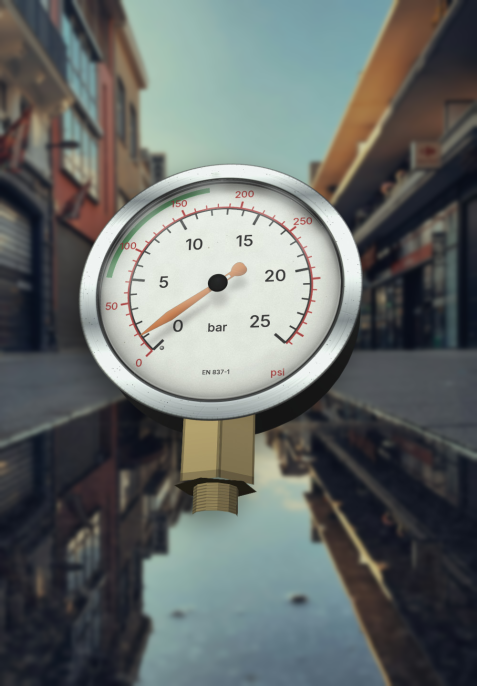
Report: 1 bar
